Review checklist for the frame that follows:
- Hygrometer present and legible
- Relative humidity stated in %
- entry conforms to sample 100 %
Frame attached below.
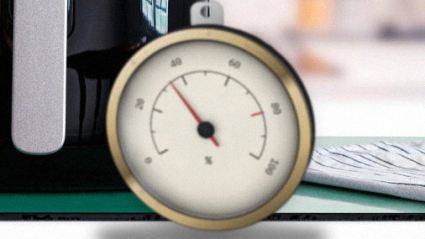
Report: 35 %
